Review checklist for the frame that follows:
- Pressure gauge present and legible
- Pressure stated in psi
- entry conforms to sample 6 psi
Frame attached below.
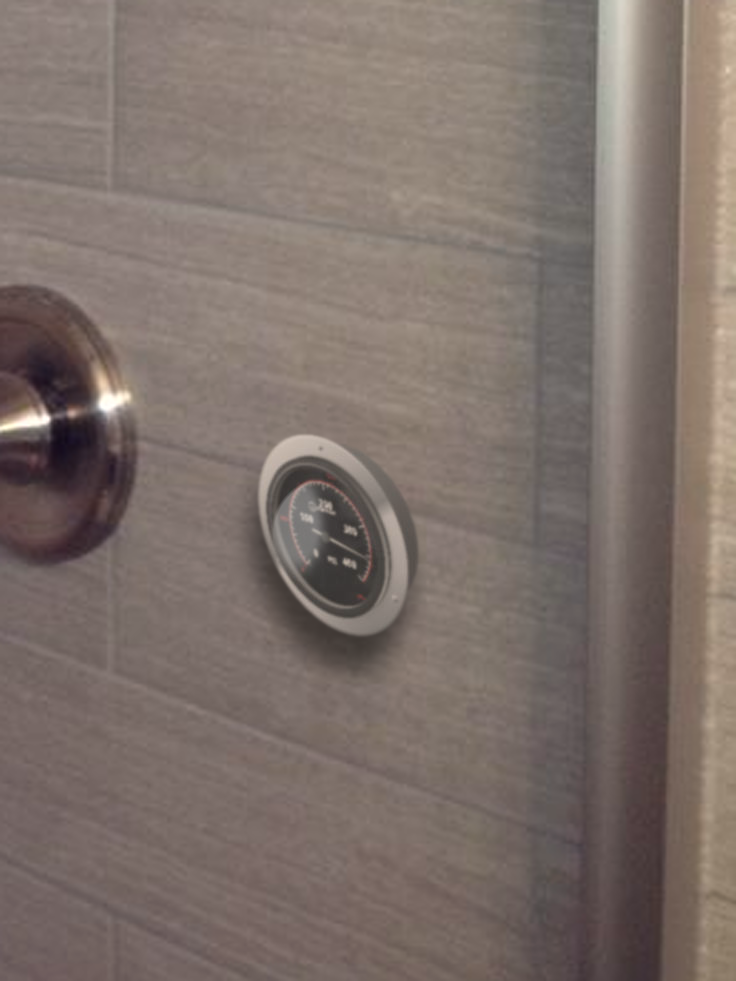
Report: 350 psi
